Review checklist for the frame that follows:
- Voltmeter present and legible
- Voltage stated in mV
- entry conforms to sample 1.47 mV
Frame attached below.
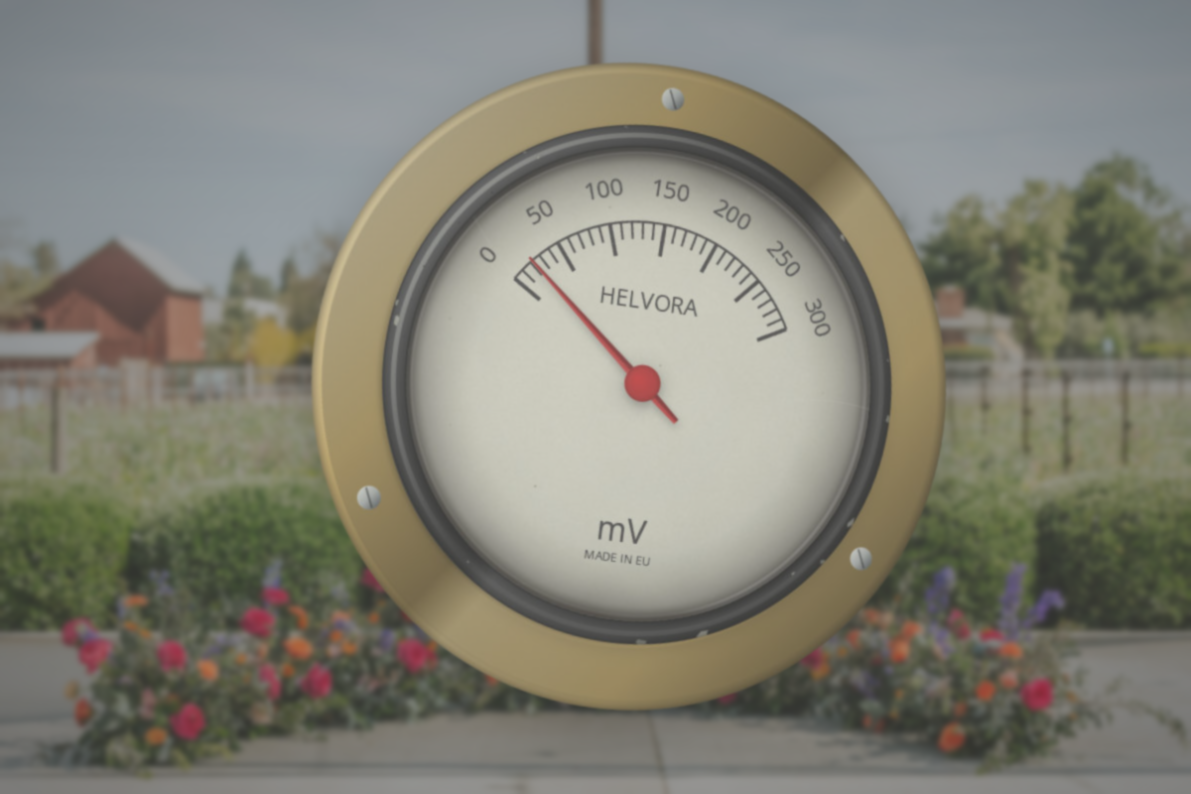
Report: 20 mV
